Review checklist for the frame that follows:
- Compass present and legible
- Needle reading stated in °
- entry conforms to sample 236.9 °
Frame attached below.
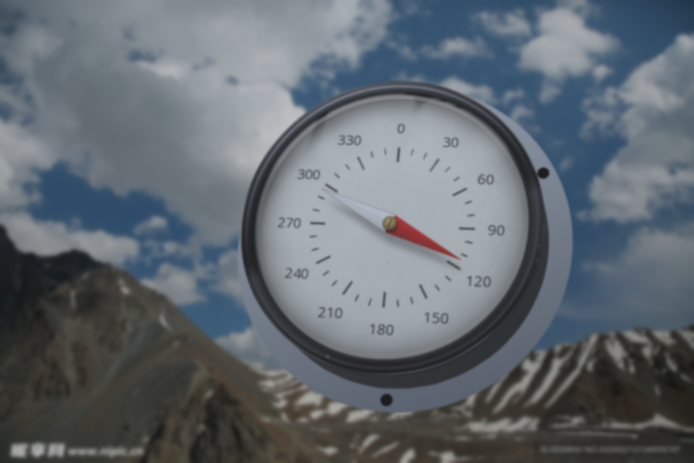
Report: 115 °
